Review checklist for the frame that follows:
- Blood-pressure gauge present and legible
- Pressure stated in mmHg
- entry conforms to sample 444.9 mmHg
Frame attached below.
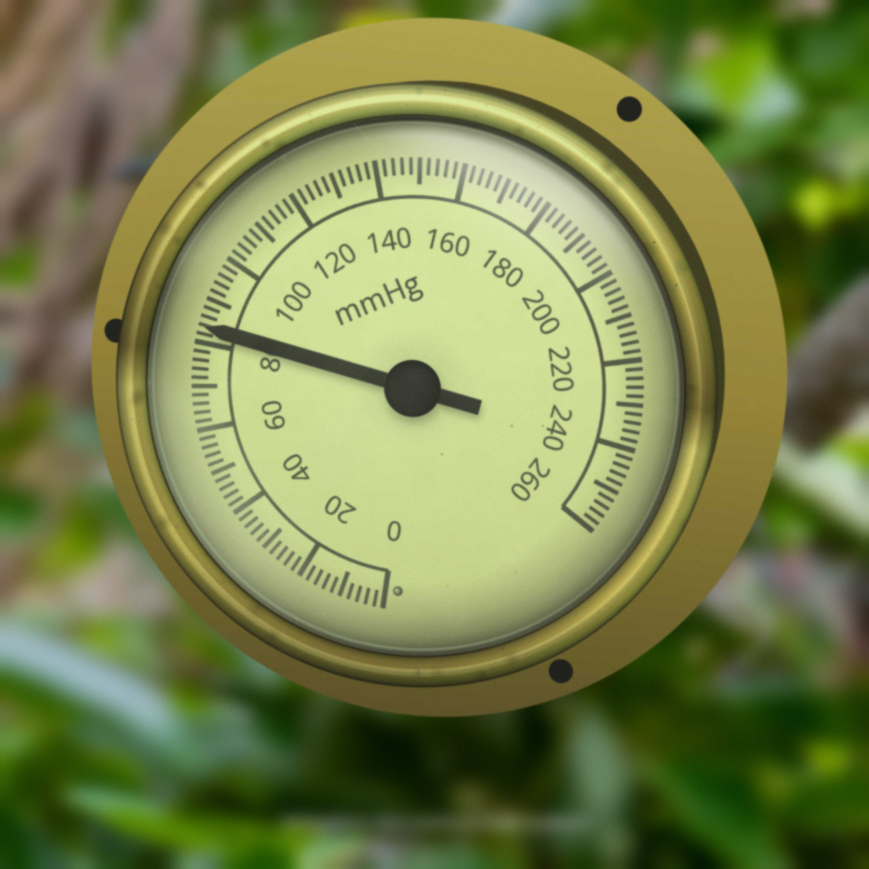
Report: 84 mmHg
